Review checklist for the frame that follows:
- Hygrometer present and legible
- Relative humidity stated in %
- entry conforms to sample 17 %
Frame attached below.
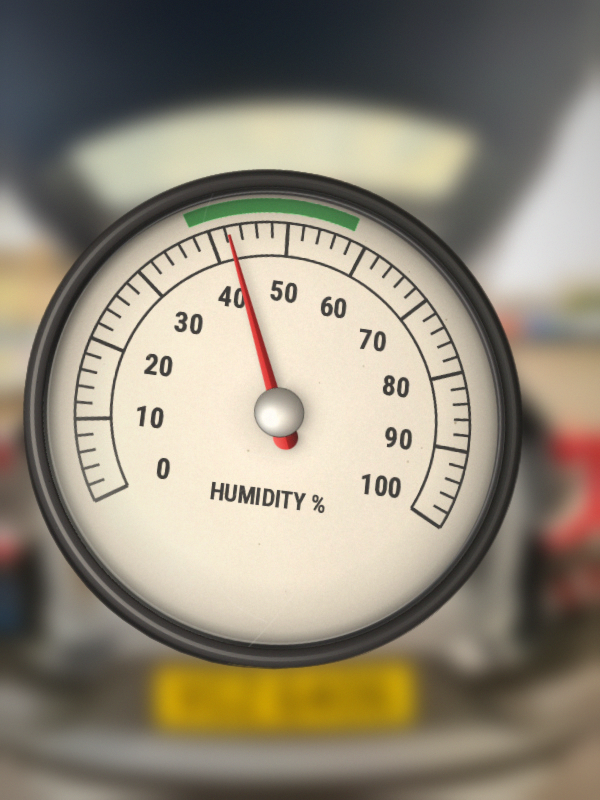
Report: 42 %
